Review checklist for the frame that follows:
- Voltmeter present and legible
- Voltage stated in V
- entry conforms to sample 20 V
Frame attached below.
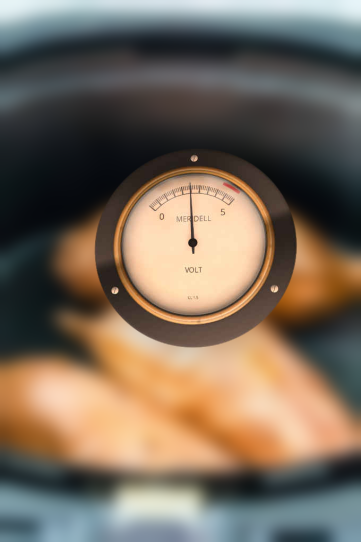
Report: 2.5 V
